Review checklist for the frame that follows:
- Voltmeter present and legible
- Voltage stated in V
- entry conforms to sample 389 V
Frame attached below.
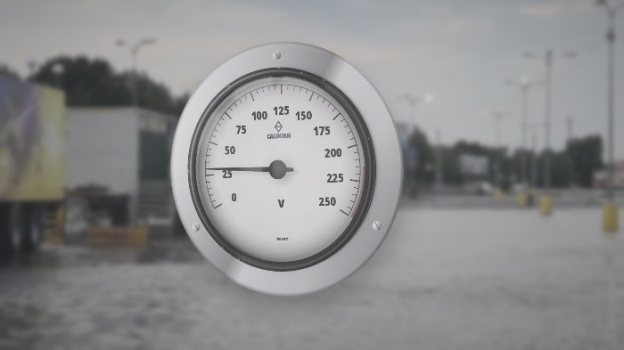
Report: 30 V
